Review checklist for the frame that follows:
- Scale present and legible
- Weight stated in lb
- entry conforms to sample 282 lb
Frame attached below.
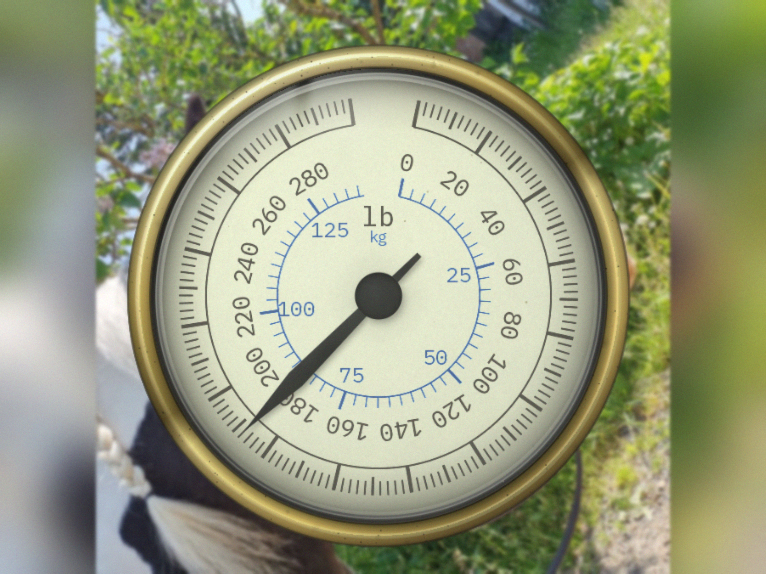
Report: 188 lb
